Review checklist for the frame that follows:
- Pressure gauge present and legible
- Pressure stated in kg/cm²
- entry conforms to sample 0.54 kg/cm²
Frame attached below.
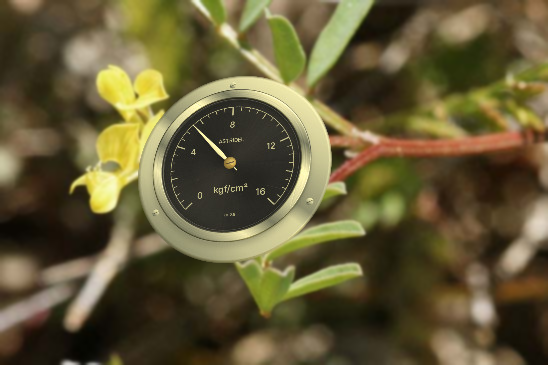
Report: 5.5 kg/cm²
